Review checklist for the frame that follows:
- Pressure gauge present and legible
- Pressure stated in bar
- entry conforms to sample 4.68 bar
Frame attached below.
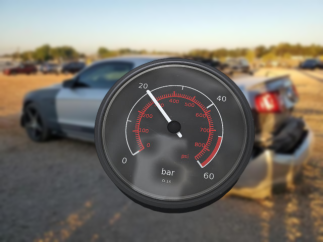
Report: 20 bar
